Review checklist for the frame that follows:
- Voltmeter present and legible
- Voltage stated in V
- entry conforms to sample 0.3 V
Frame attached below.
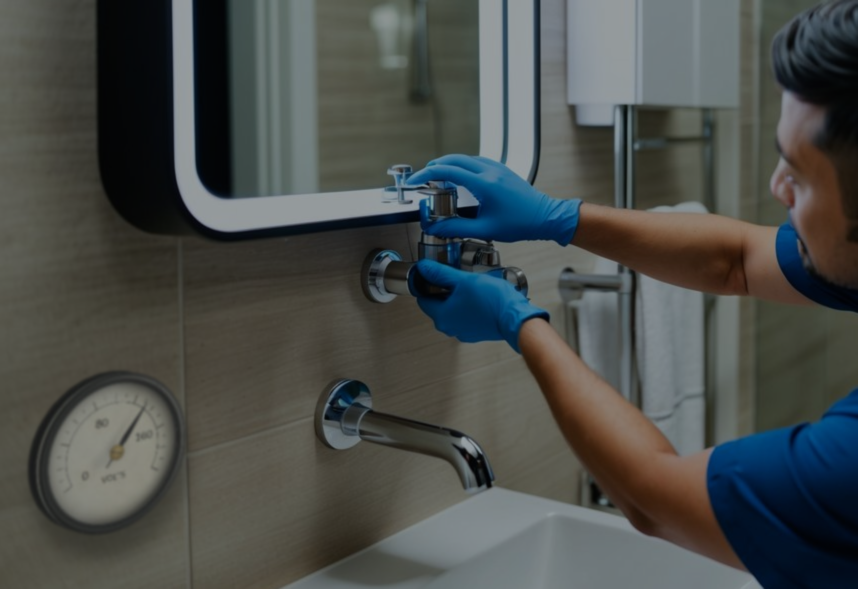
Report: 130 V
